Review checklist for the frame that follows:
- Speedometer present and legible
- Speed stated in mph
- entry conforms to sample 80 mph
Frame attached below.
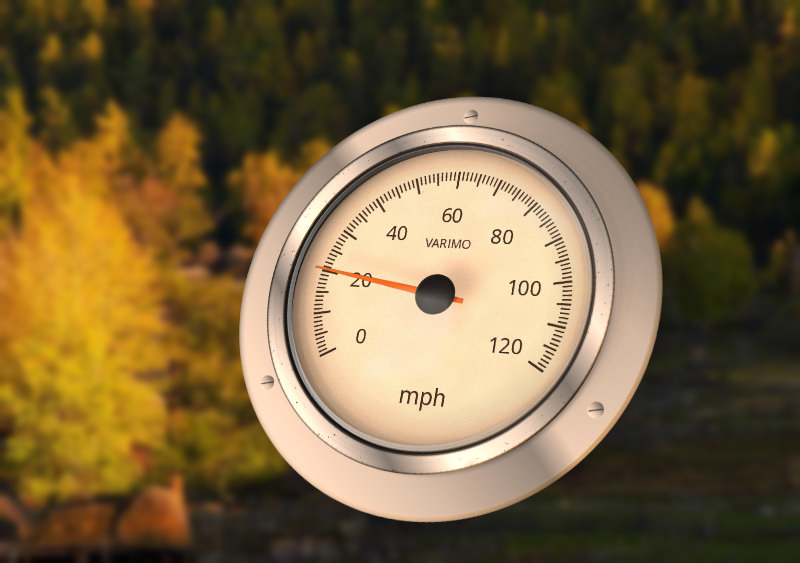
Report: 20 mph
